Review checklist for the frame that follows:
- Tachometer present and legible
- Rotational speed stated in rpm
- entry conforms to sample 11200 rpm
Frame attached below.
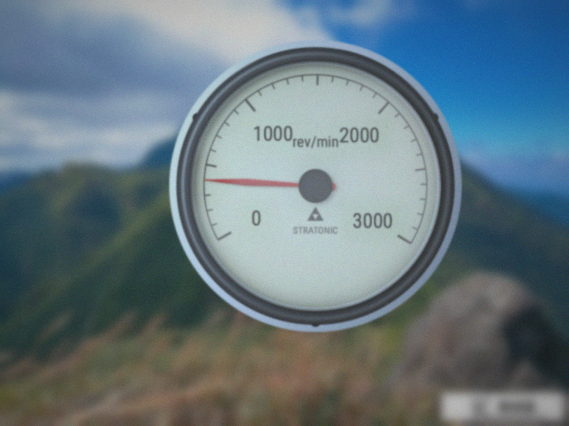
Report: 400 rpm
